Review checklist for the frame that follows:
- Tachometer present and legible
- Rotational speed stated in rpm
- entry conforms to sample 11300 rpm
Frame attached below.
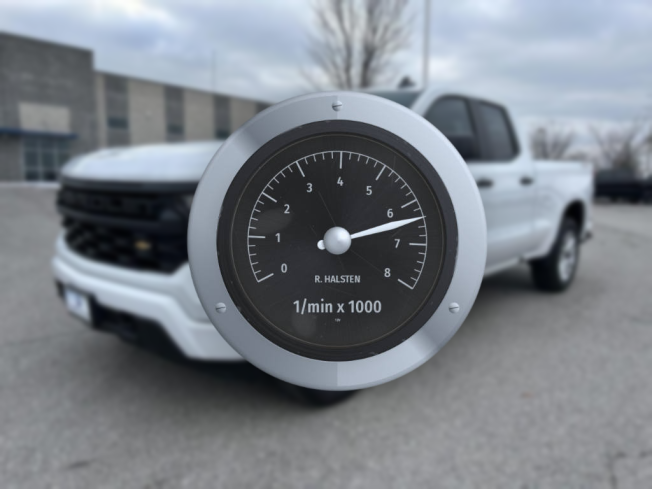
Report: 6400 rpm
